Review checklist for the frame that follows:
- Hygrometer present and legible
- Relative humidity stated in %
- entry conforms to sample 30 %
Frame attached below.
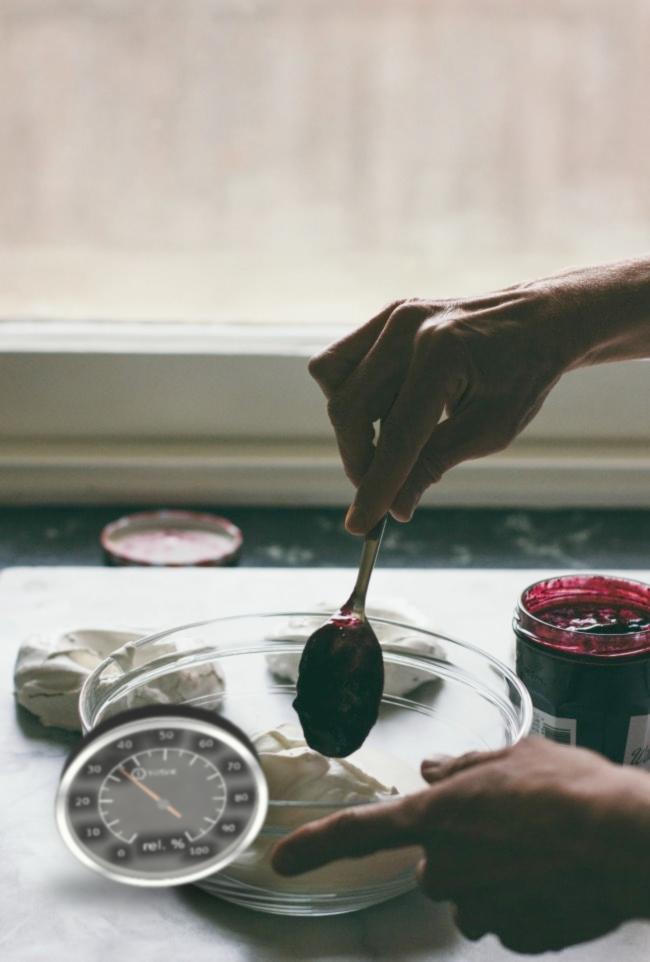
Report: 35 %
